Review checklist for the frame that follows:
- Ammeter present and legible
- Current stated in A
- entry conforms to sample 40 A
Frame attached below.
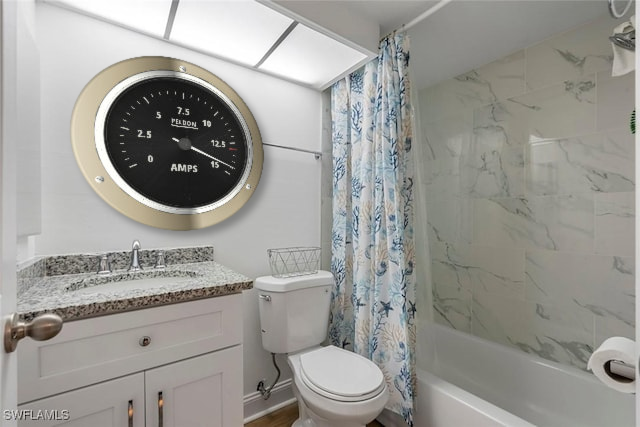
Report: 14.5 A
